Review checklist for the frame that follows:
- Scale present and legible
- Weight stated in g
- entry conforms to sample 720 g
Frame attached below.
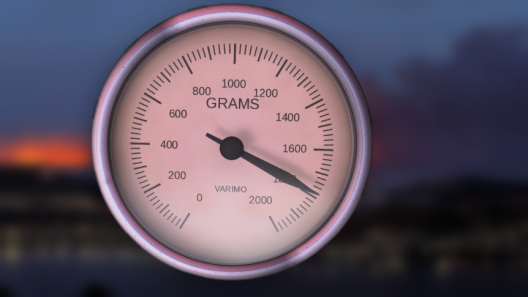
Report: 1780 g
